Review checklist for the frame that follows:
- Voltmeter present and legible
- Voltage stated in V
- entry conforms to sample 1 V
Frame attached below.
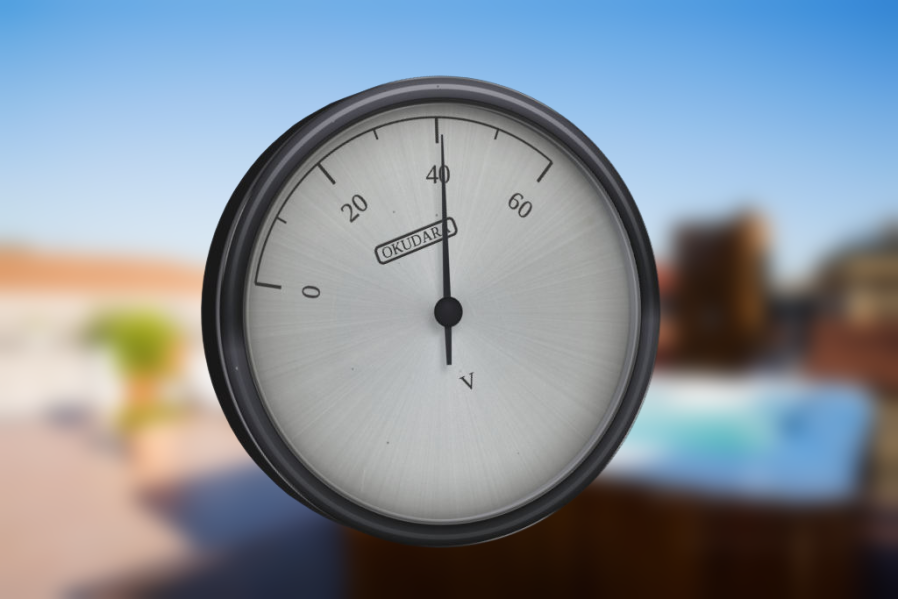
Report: 40 V
